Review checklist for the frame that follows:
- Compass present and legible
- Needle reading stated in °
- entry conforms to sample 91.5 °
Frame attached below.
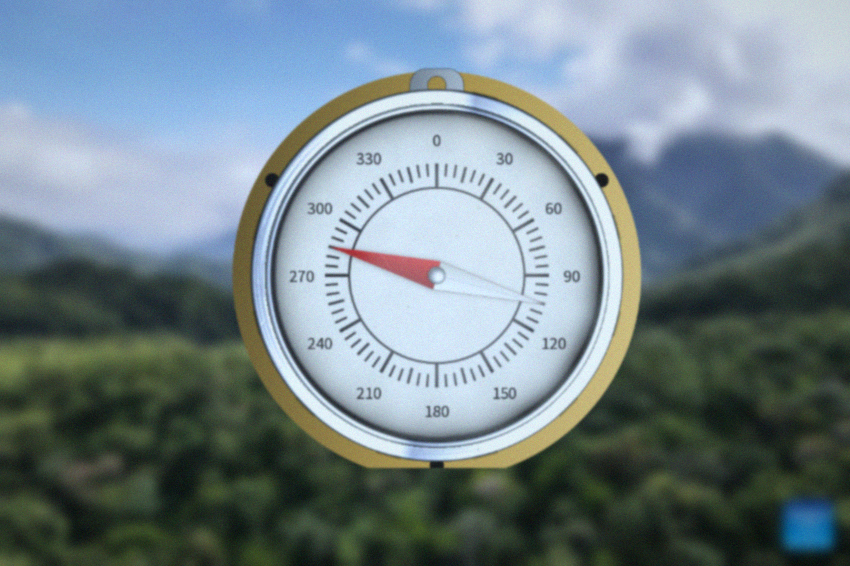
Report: 285 °
